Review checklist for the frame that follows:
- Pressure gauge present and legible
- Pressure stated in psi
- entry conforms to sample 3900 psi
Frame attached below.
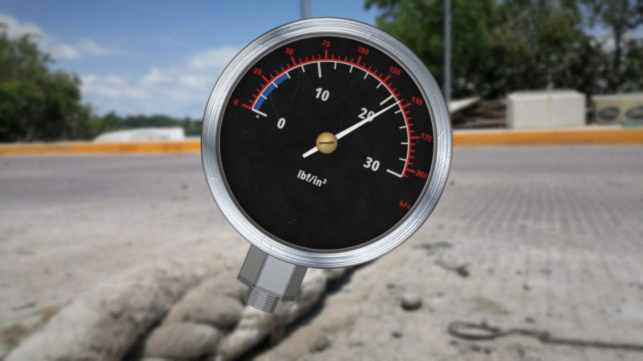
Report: 21 psi
